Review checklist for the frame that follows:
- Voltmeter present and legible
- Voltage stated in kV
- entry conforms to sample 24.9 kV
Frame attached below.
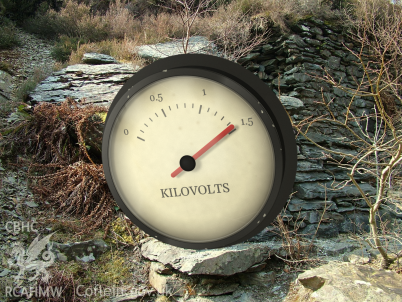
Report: 1.45 kV
